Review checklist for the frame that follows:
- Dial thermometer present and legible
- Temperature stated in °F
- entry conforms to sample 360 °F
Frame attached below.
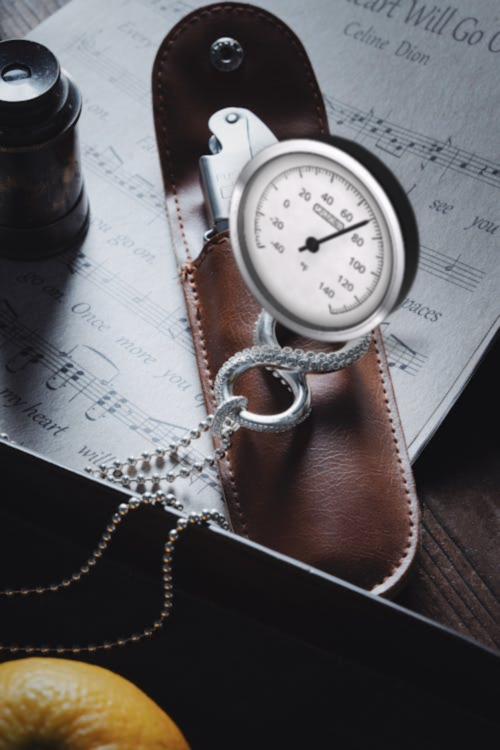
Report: 70 °F
